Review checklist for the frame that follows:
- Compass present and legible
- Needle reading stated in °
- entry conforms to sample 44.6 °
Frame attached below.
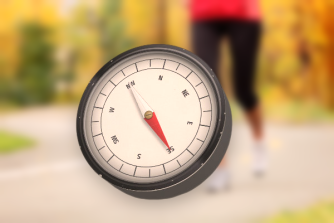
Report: 135 °
